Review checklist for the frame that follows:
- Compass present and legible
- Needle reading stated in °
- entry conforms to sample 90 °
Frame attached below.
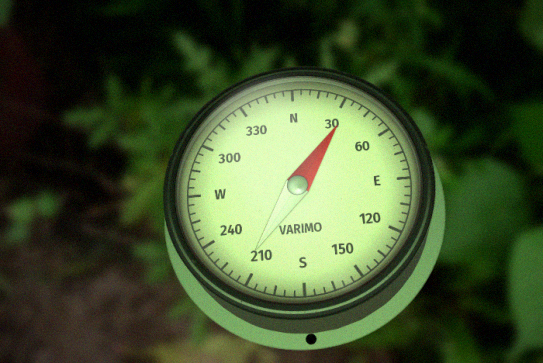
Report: 35 °
